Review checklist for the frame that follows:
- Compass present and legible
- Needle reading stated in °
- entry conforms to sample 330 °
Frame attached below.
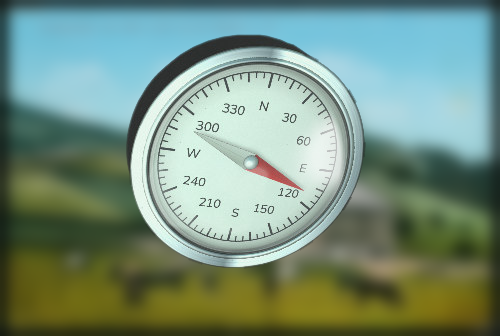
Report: 110 °
